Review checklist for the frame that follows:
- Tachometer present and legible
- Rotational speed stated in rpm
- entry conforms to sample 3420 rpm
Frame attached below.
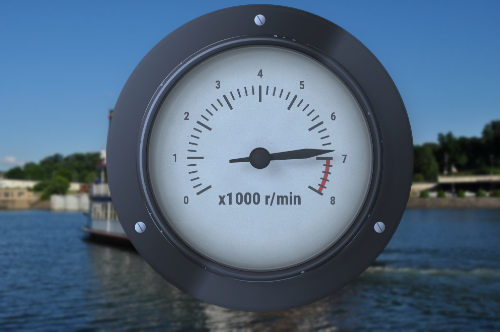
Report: 6800 rpm
